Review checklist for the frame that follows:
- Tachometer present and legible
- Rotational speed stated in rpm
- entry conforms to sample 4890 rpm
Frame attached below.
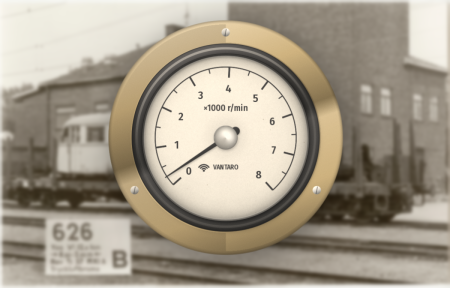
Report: 250 rpm
